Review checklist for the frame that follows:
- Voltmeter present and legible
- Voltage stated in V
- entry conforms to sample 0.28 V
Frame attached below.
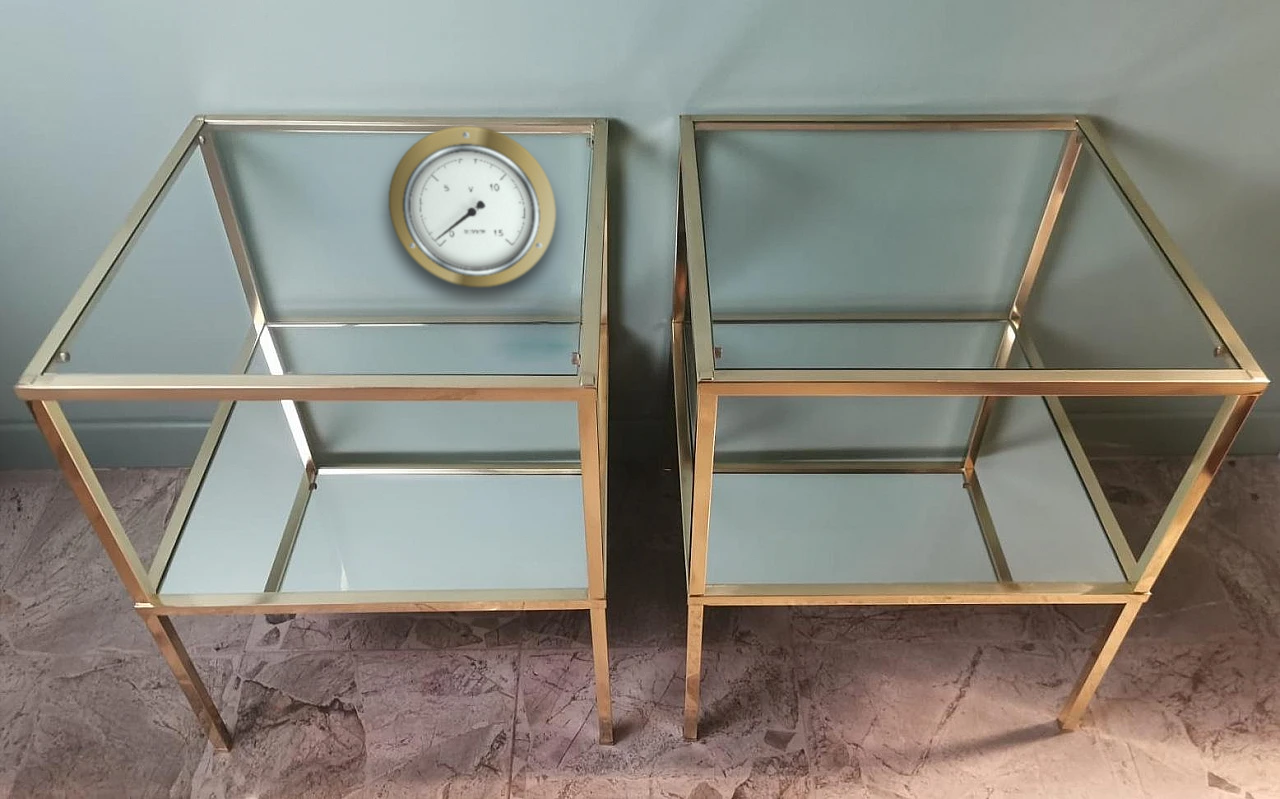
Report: 0.5 V
